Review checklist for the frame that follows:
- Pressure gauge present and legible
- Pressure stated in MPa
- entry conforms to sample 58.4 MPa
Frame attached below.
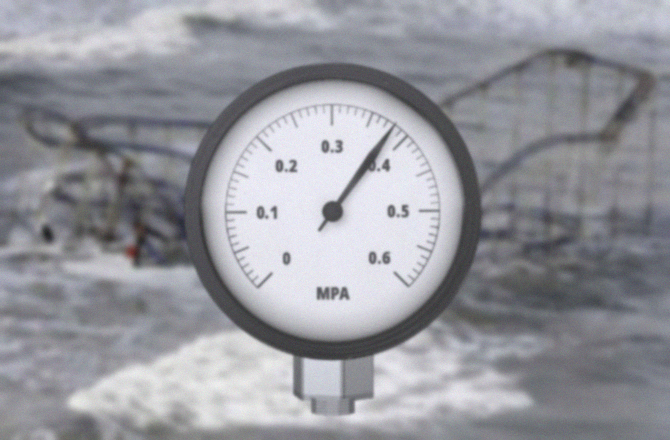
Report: 0.38 MPa
